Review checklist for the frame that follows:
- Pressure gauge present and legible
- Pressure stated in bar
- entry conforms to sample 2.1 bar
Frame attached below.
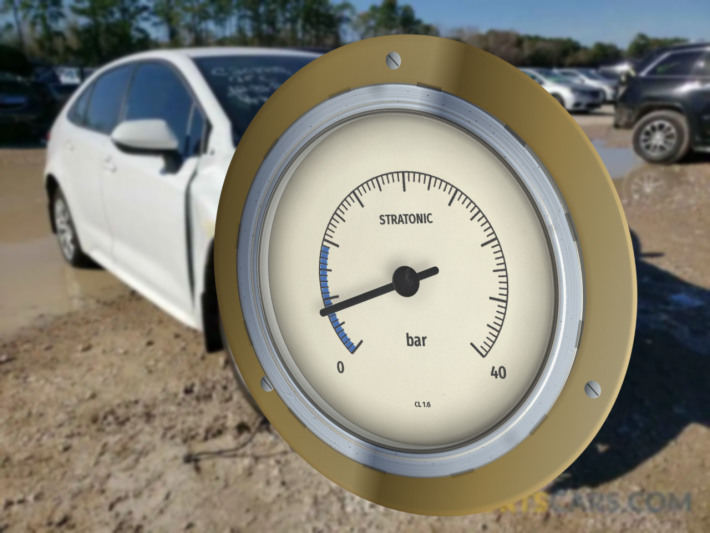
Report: 4 bar
